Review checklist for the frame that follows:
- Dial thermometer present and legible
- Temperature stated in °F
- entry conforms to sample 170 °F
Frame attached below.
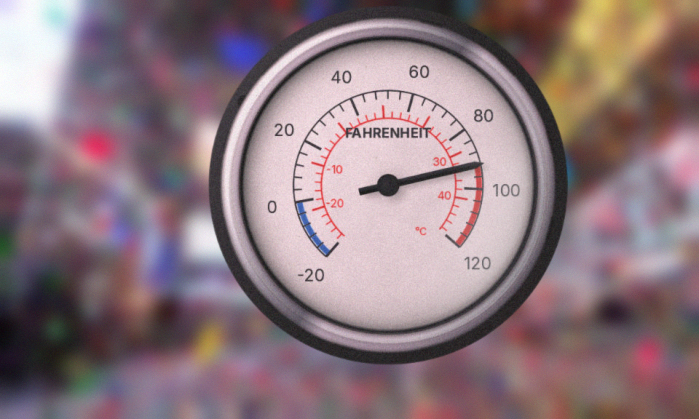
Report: 92 °F
